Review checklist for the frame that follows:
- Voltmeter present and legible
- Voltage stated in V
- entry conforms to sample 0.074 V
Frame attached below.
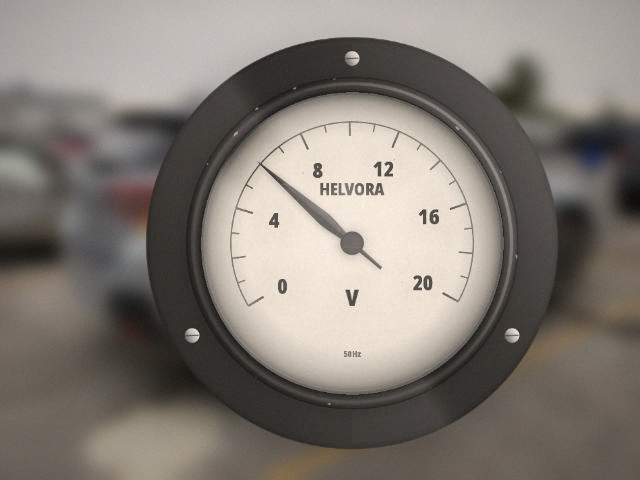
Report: 6 V
